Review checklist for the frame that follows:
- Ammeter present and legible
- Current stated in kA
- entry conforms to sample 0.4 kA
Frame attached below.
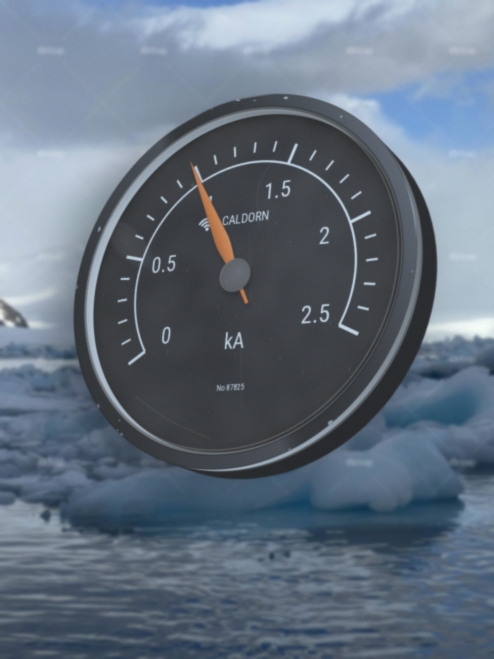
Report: 1 kA
